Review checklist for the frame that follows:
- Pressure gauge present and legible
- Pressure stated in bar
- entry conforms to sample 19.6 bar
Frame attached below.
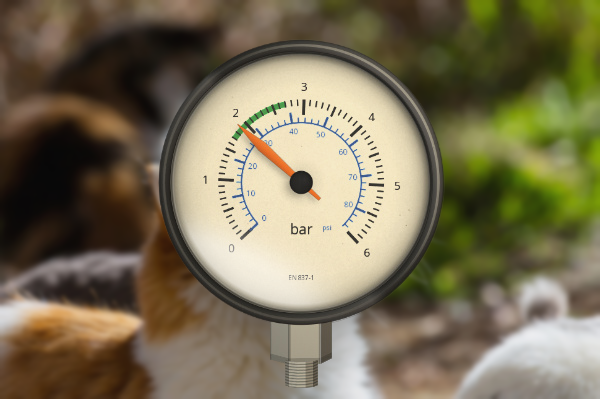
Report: 1.9 bar
